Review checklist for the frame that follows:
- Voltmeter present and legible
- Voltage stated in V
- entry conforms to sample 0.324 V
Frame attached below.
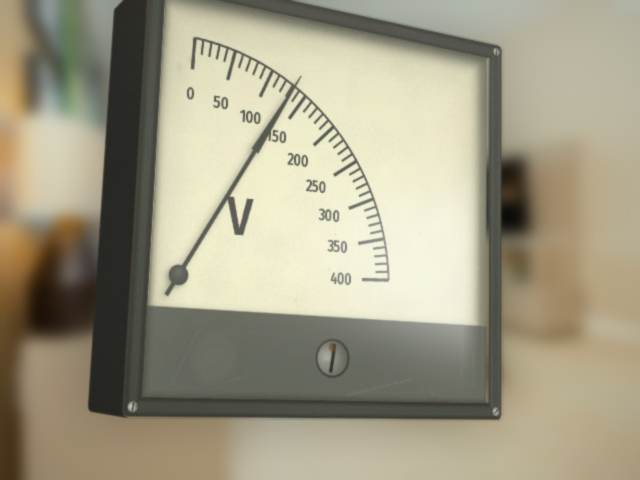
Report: 130 V
